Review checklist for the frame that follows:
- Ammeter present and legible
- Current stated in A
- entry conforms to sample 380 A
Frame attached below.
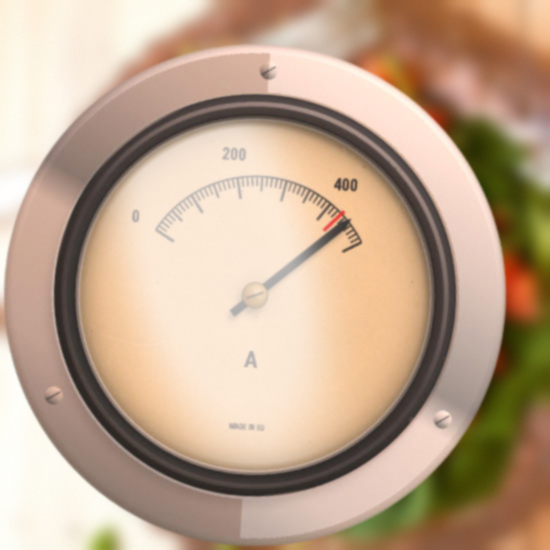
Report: 450 A
